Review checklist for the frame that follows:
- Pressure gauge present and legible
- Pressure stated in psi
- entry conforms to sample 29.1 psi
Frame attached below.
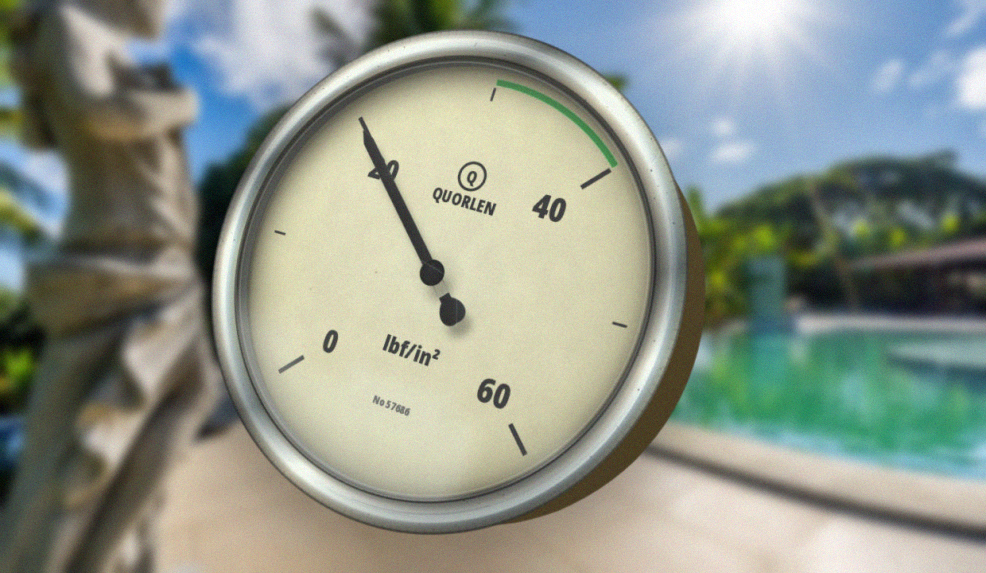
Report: 20 psi
